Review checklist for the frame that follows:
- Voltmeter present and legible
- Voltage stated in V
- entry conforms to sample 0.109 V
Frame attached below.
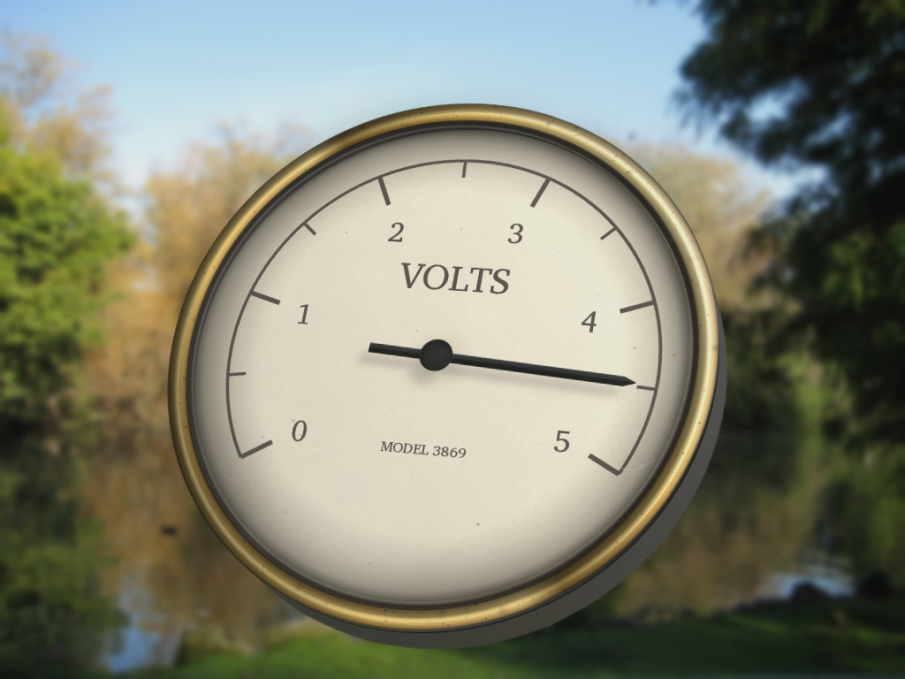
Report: 4.5 V
